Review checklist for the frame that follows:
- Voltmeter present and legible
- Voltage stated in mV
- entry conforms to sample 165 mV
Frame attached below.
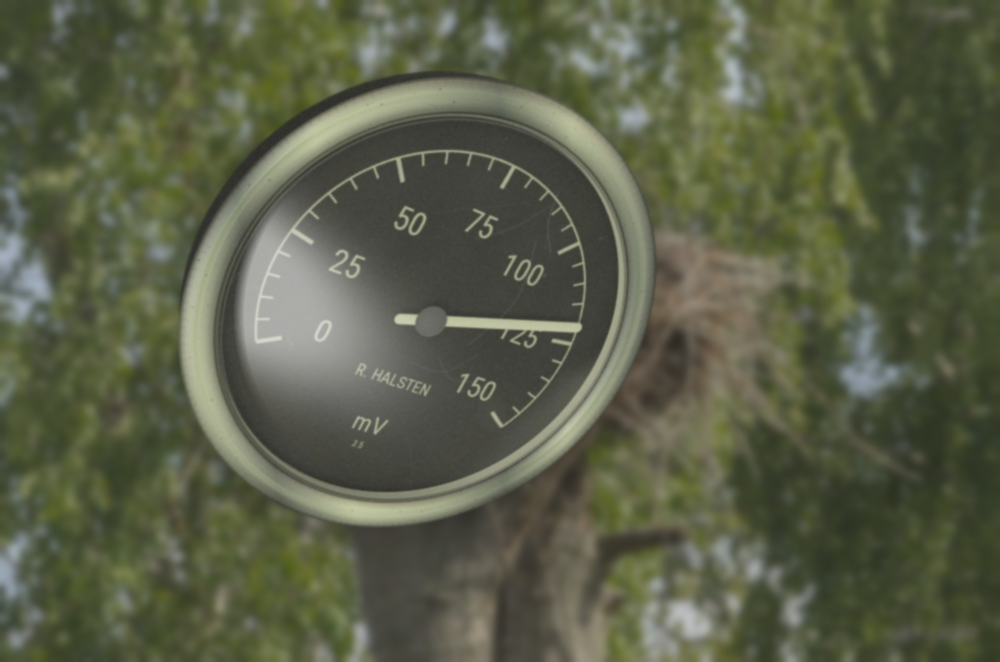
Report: 120 mV
